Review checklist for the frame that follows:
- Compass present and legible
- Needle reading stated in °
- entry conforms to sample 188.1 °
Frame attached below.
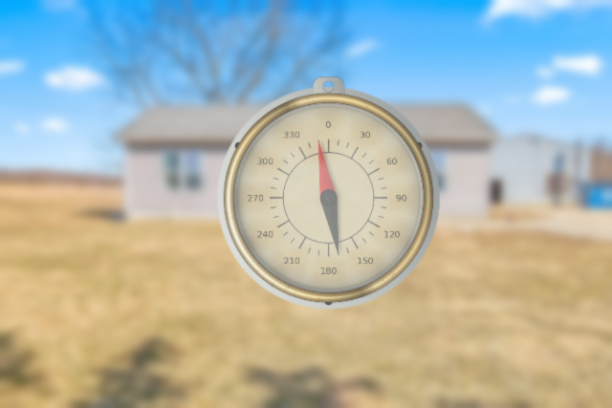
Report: 350 °
